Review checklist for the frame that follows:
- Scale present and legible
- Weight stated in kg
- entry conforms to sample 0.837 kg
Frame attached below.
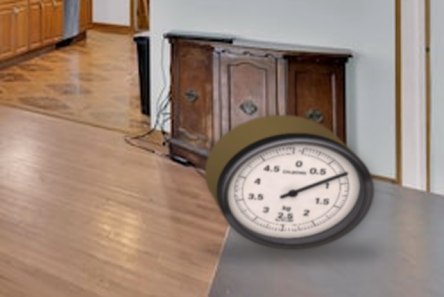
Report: 0.75 kg
